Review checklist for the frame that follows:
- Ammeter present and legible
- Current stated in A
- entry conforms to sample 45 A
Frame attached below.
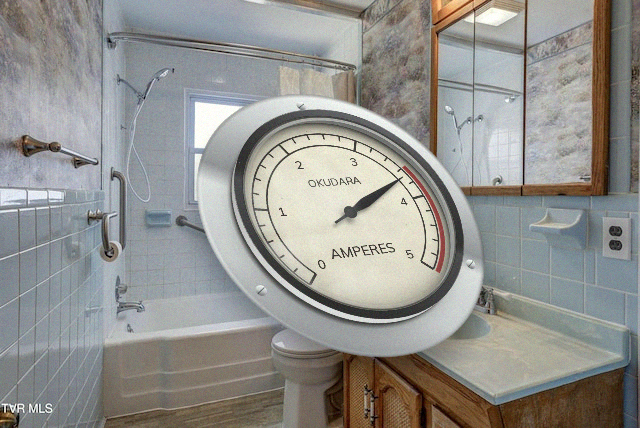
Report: 3.7 A
